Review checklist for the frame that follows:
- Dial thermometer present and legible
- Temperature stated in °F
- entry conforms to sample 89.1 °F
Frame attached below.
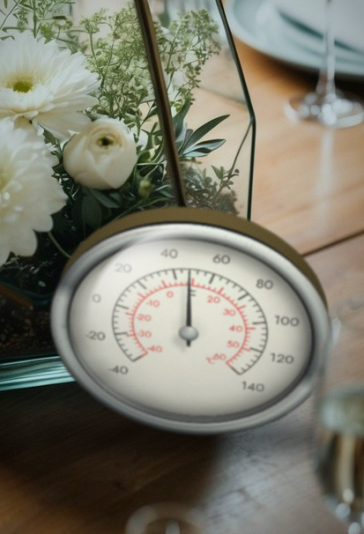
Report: 48 °F
